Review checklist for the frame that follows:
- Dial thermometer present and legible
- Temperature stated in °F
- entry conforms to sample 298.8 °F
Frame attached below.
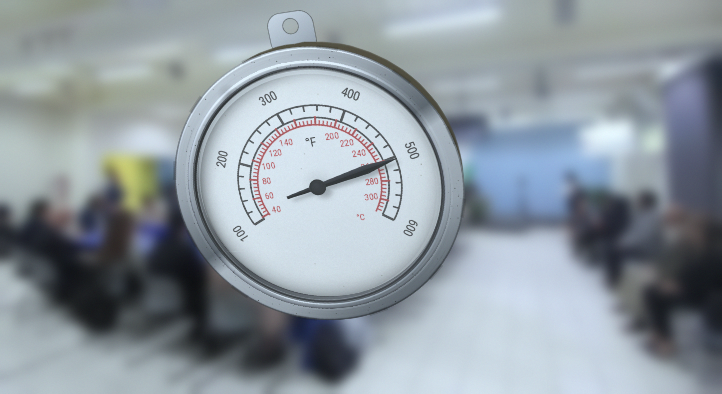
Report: 500 °F
